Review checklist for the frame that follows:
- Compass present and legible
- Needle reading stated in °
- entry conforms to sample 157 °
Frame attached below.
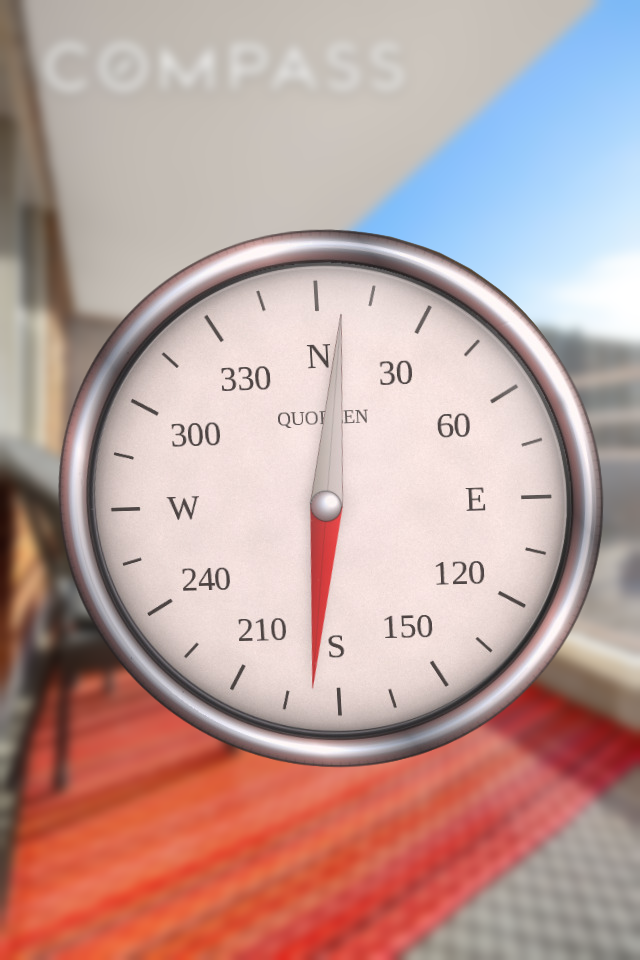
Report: 187.5 °
